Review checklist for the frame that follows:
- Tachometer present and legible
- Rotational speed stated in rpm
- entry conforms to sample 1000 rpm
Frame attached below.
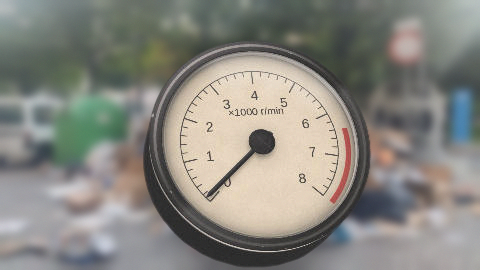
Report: 100 rpm
